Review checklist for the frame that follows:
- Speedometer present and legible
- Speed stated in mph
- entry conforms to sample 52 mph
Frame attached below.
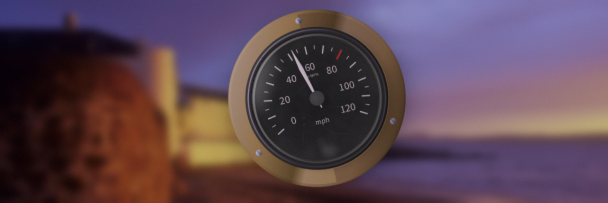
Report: 52.5 mph
